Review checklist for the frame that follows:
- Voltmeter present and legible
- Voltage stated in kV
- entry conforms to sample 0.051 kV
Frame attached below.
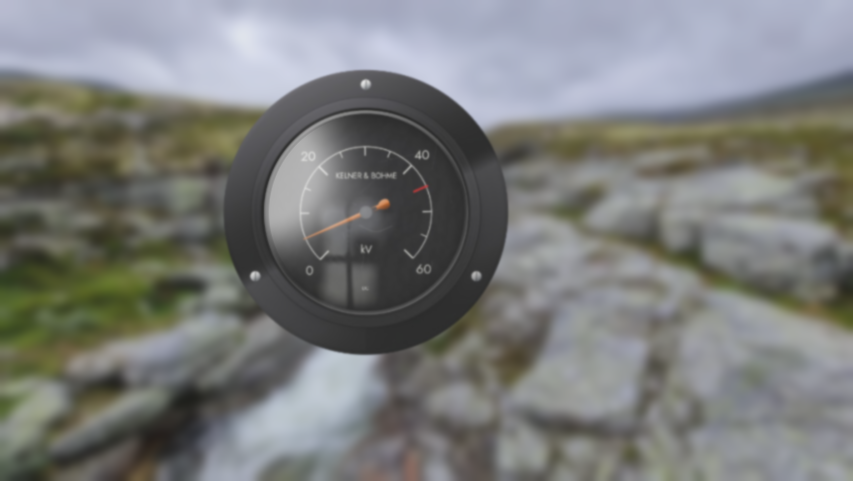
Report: 5 kV
